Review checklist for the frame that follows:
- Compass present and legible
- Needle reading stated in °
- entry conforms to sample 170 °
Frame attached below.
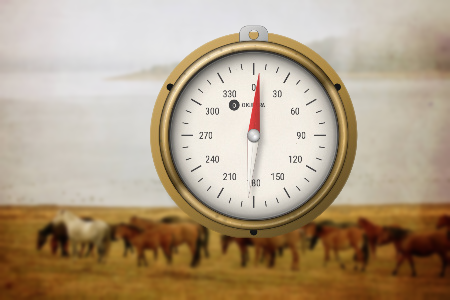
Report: 5 °
